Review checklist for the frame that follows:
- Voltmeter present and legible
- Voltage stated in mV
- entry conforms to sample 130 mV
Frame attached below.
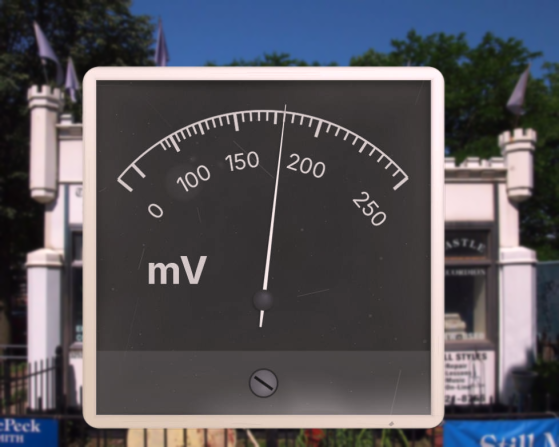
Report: 180 mV
